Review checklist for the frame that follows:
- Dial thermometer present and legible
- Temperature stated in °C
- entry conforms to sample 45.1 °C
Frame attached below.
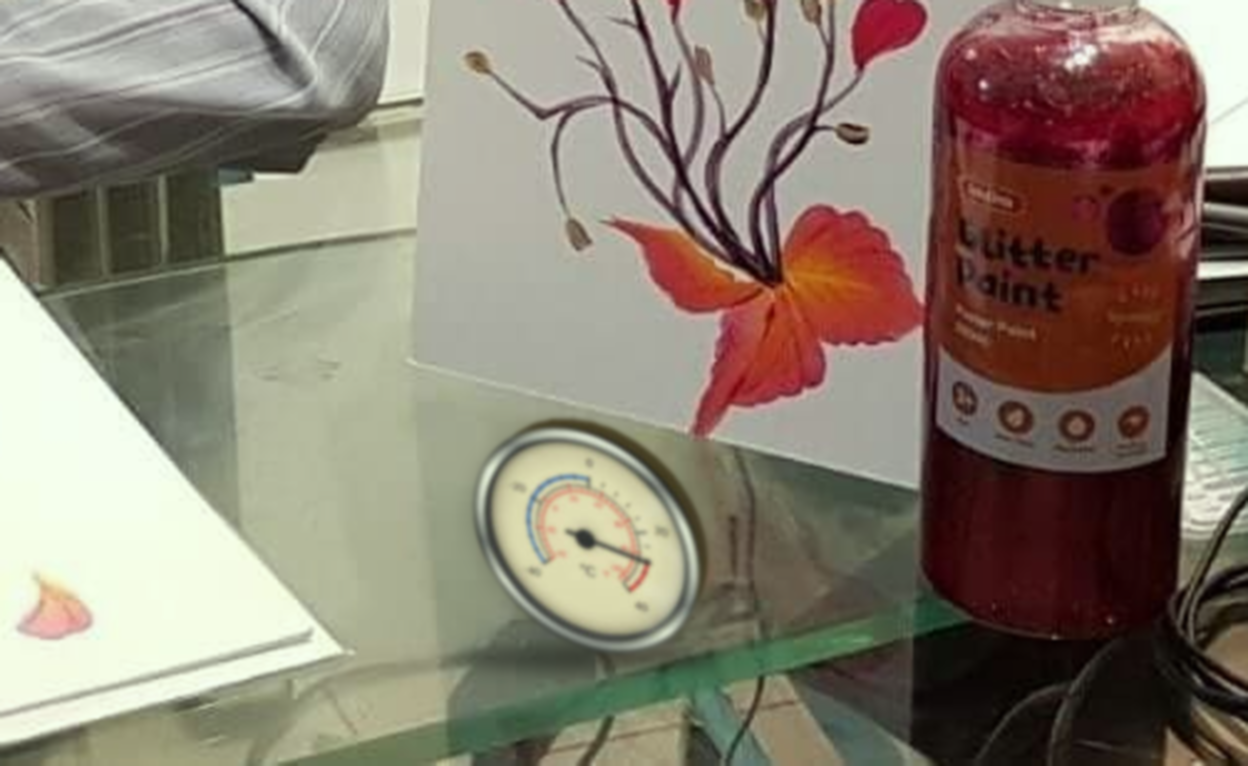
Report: 28 °C
